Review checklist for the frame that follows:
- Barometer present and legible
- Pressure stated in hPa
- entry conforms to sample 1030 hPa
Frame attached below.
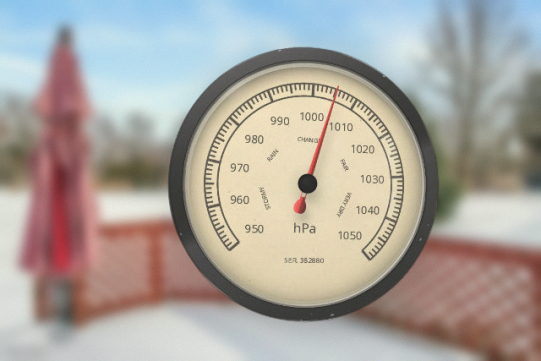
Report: 1005 hPa
